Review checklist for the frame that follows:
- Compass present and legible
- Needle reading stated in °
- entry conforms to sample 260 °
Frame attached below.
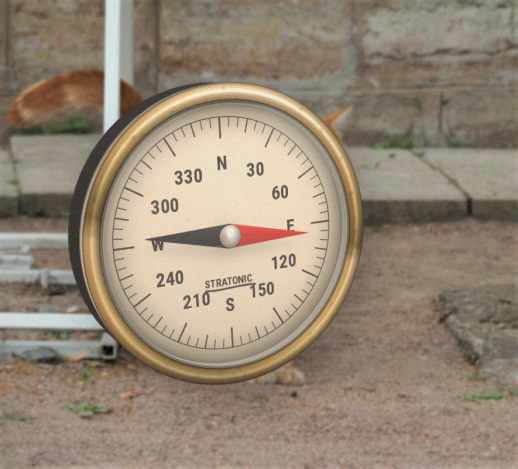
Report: 95 °
